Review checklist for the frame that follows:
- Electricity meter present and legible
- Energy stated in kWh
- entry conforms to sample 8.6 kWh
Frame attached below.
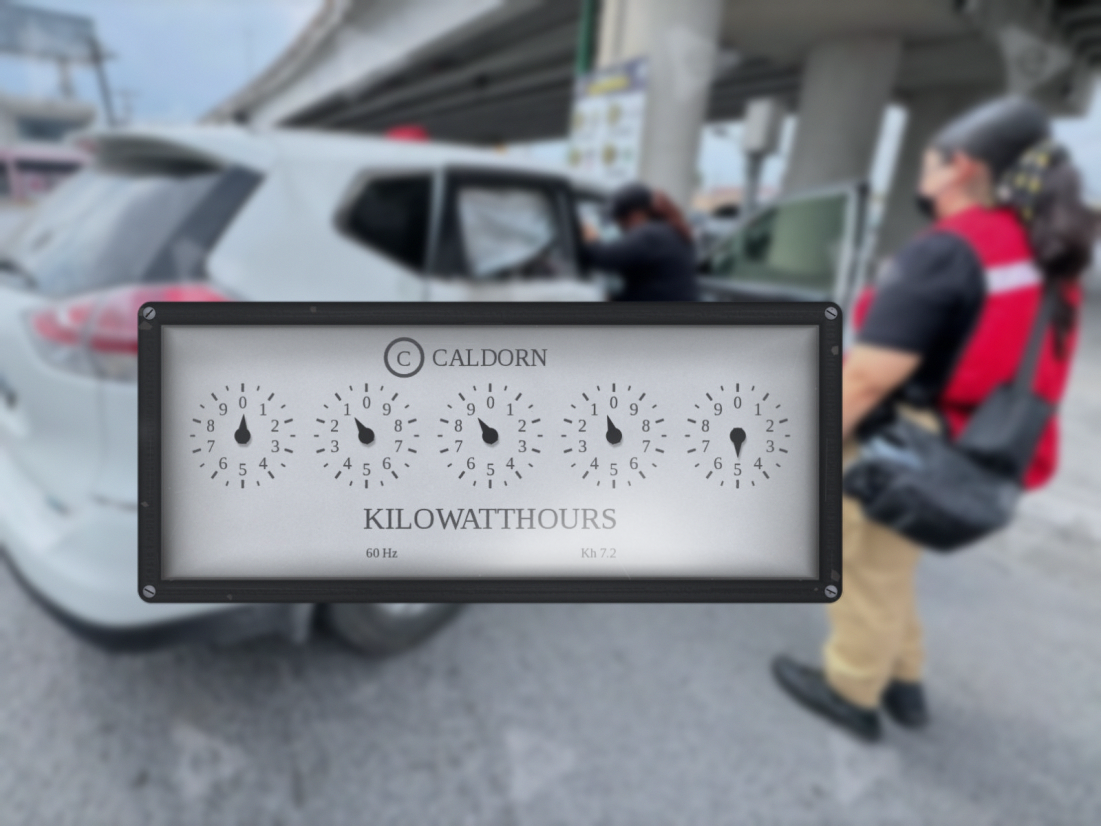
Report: 905 kWh
